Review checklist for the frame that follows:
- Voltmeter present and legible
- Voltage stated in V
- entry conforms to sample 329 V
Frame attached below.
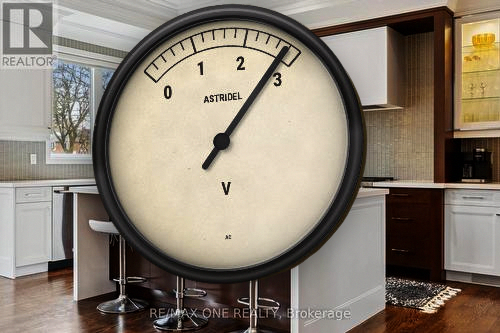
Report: 2.8 V
